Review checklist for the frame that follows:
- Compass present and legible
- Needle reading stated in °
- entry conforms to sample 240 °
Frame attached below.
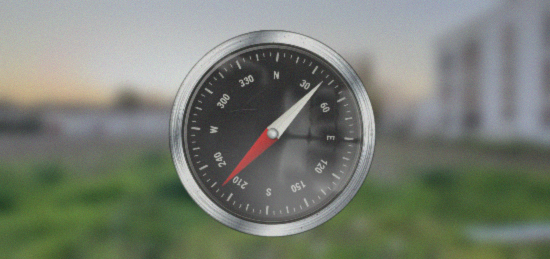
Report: 220 °
